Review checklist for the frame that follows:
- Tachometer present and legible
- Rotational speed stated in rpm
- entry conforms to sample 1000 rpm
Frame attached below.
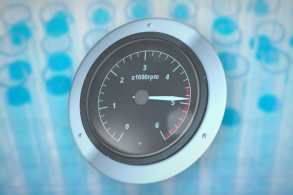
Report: 4900 rpm
